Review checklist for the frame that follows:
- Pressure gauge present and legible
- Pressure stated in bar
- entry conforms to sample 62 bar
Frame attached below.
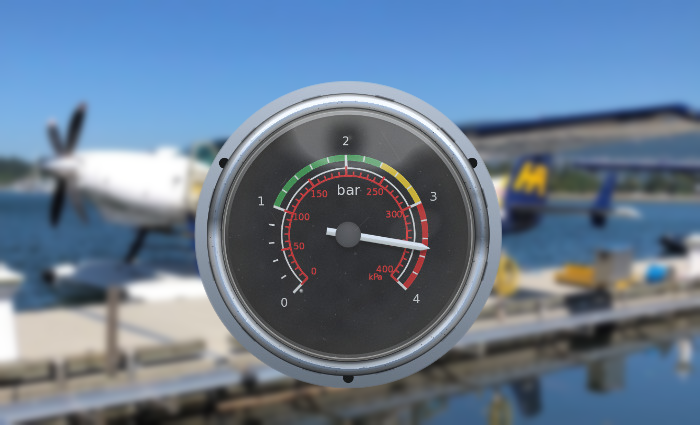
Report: 3.5 bar
